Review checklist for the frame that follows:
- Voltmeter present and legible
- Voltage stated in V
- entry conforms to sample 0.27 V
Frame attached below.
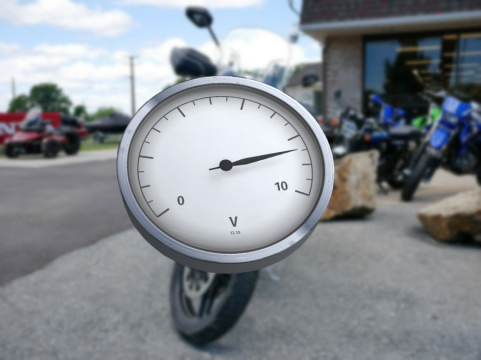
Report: 8.5 V
